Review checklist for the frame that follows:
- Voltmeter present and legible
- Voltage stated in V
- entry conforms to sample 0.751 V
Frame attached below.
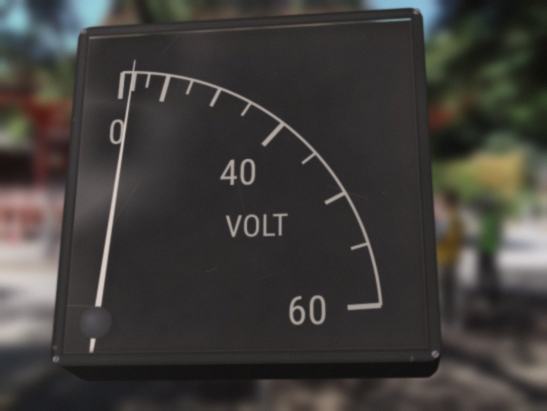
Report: 10 V
